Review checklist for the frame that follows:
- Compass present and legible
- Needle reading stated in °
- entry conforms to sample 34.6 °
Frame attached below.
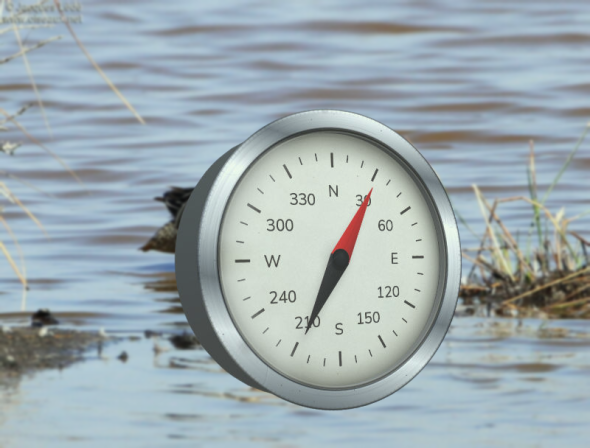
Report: 30 °
